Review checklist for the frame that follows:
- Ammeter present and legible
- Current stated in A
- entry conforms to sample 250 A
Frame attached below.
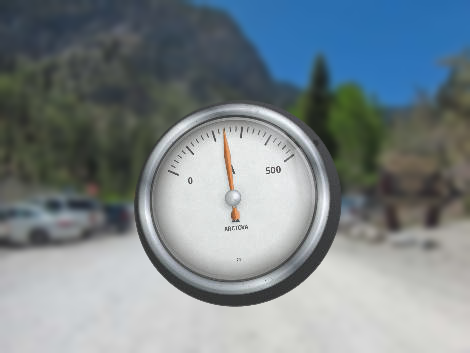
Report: 240 A
